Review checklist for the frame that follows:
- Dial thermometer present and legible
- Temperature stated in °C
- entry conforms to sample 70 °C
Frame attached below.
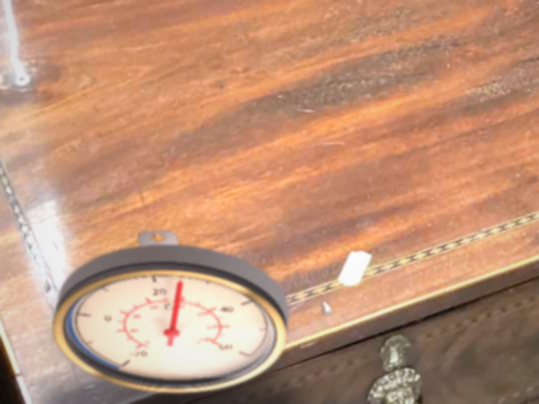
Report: 25 °C
